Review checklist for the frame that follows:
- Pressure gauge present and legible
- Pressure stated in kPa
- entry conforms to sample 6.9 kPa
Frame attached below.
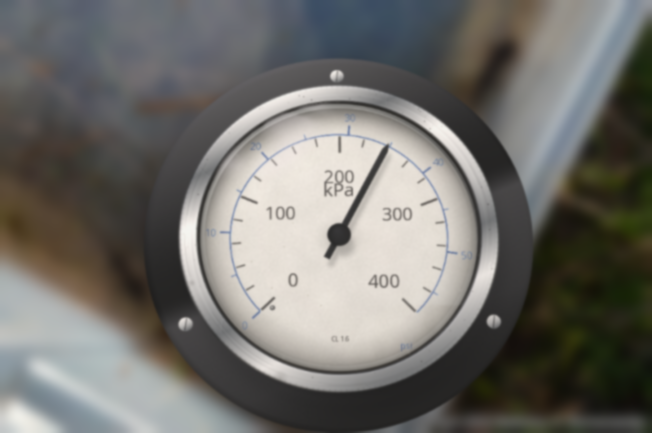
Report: 240 kPa
